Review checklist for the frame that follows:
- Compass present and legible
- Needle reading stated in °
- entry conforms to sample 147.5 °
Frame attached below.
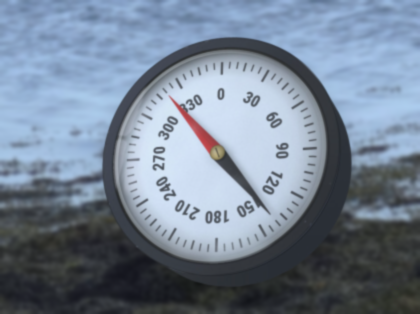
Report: 320 °
